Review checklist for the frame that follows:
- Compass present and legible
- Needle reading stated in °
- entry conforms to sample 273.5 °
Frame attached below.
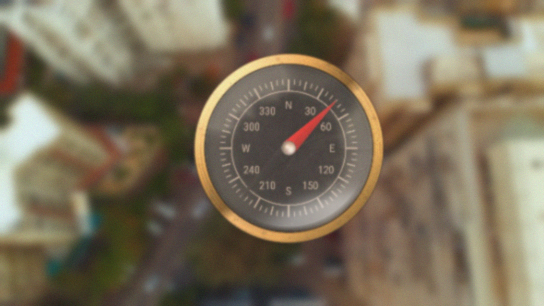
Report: 45 °
